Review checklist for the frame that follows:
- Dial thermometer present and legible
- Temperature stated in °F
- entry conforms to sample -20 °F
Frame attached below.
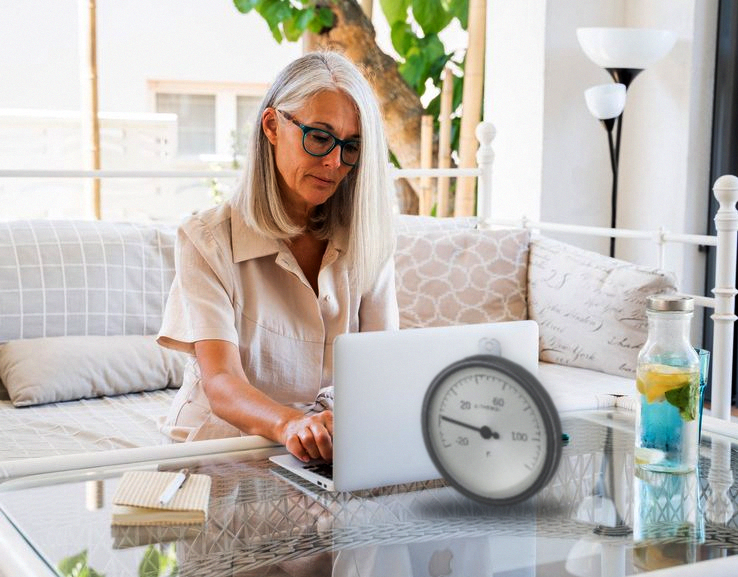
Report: 0 °F
